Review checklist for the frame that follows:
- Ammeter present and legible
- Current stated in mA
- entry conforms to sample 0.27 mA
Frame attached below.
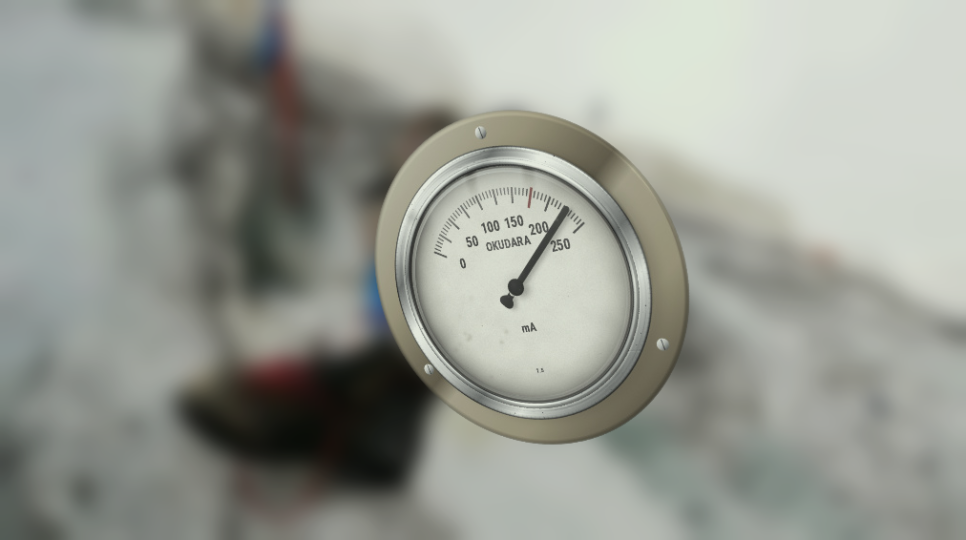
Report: 225 mA
